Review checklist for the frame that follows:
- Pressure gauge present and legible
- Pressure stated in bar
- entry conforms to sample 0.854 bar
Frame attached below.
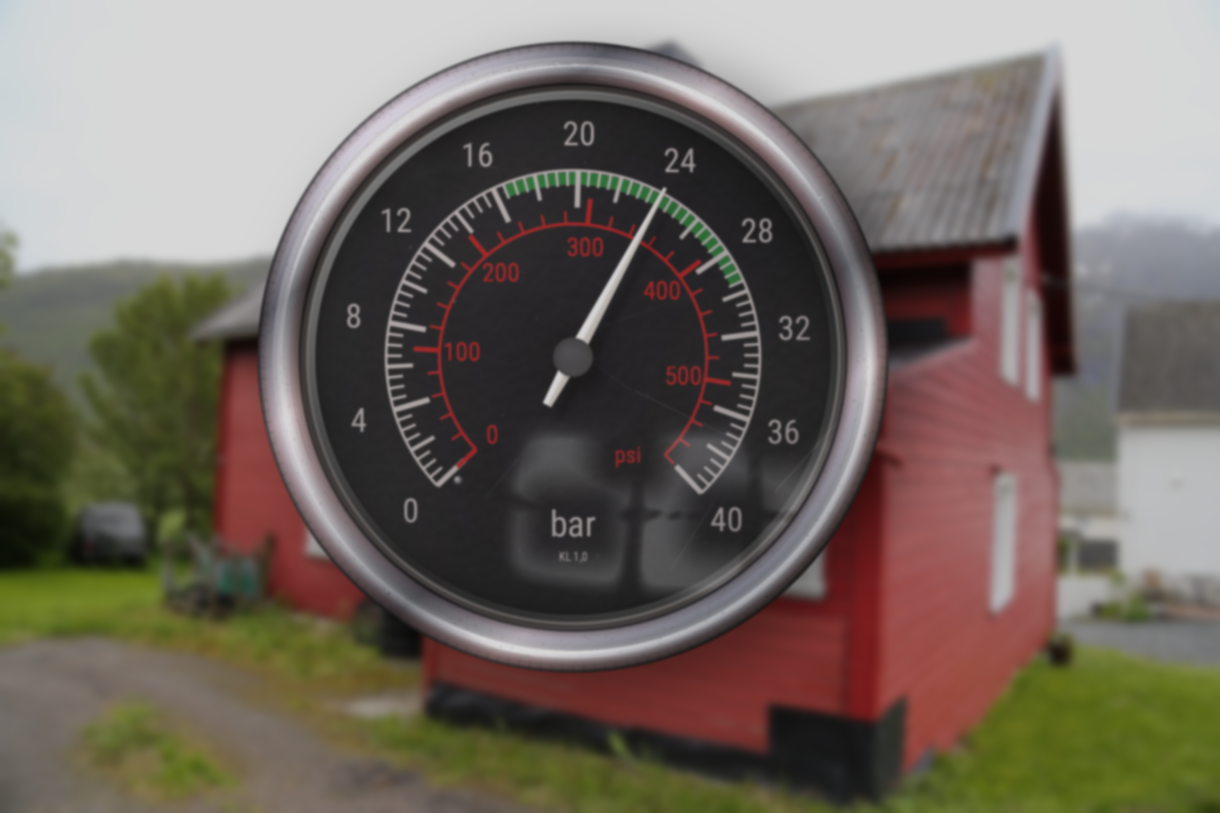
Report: 24 bar
